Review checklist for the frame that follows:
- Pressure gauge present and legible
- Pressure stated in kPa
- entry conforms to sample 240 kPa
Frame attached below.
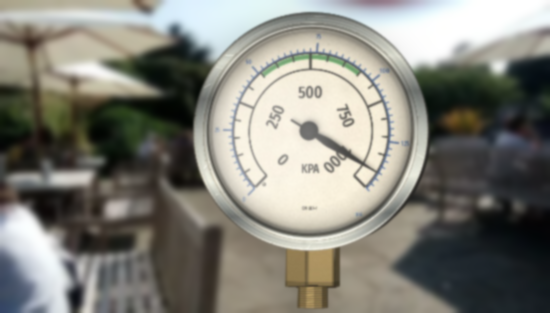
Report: 950 kPa
